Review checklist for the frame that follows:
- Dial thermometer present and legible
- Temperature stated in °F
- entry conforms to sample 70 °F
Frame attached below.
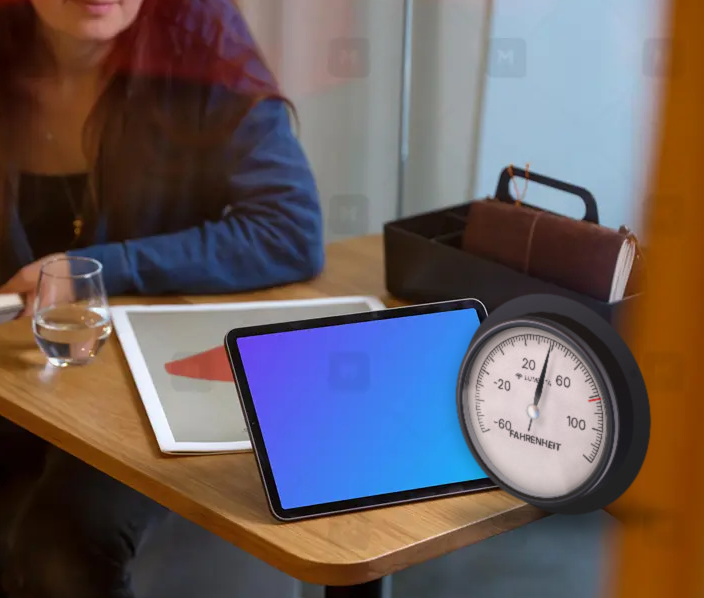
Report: 40 °F
